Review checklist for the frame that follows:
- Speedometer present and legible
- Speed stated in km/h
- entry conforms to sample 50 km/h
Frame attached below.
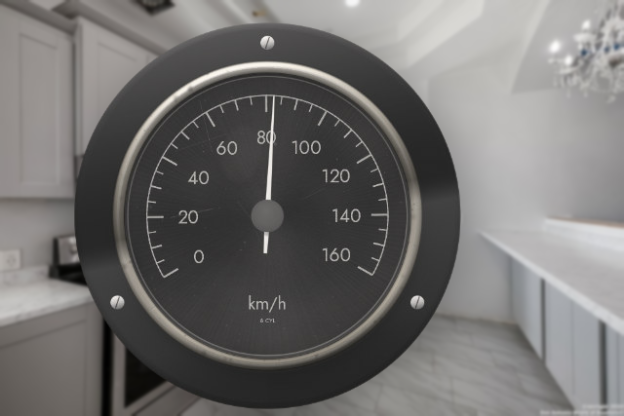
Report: 82.5 km/h
